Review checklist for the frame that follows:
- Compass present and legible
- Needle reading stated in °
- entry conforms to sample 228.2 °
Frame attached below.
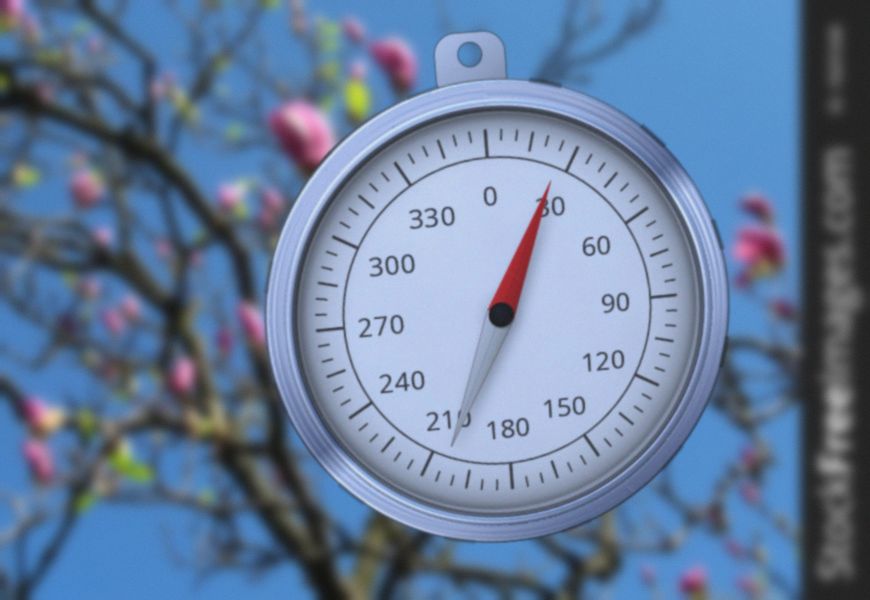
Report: 25 °
